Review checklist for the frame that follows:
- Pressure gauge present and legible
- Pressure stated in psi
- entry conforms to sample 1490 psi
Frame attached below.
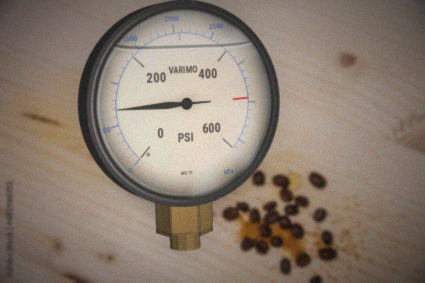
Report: 100 psi
